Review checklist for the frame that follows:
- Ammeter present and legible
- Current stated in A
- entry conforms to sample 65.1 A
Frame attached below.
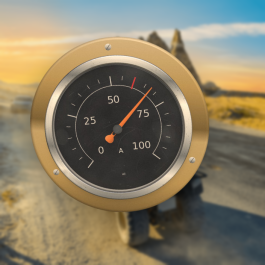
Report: 67.5 A
